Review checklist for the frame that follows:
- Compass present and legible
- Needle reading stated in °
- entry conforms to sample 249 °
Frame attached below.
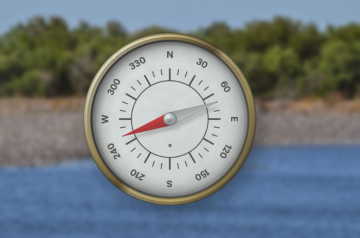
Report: 250 °
